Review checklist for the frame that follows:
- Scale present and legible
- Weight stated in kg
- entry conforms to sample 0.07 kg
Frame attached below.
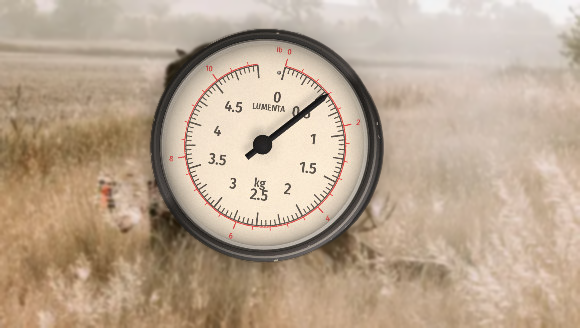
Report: 0.55 kg
